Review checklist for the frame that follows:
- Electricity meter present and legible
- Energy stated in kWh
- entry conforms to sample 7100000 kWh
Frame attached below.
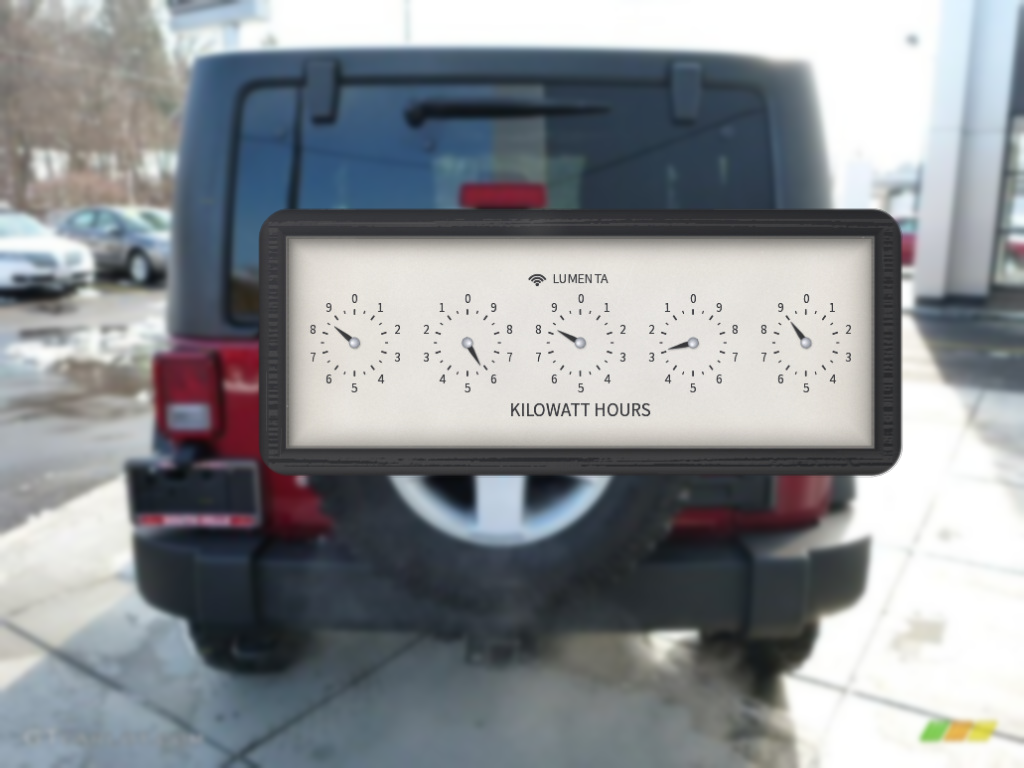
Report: 85829 kWh
